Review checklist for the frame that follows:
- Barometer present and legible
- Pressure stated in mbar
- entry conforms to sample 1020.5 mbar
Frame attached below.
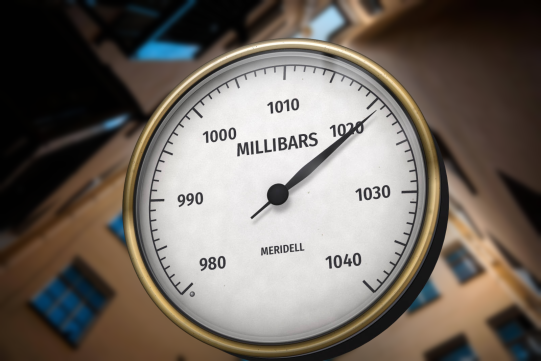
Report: 1021 mbar
